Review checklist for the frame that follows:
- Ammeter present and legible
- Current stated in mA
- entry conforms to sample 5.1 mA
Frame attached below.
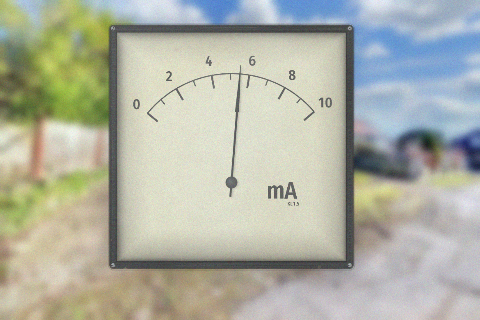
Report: 5.5 mA
